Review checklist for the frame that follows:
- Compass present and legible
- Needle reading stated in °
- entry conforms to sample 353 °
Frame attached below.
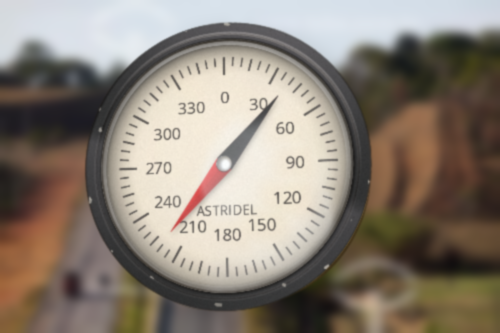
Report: 220 °
